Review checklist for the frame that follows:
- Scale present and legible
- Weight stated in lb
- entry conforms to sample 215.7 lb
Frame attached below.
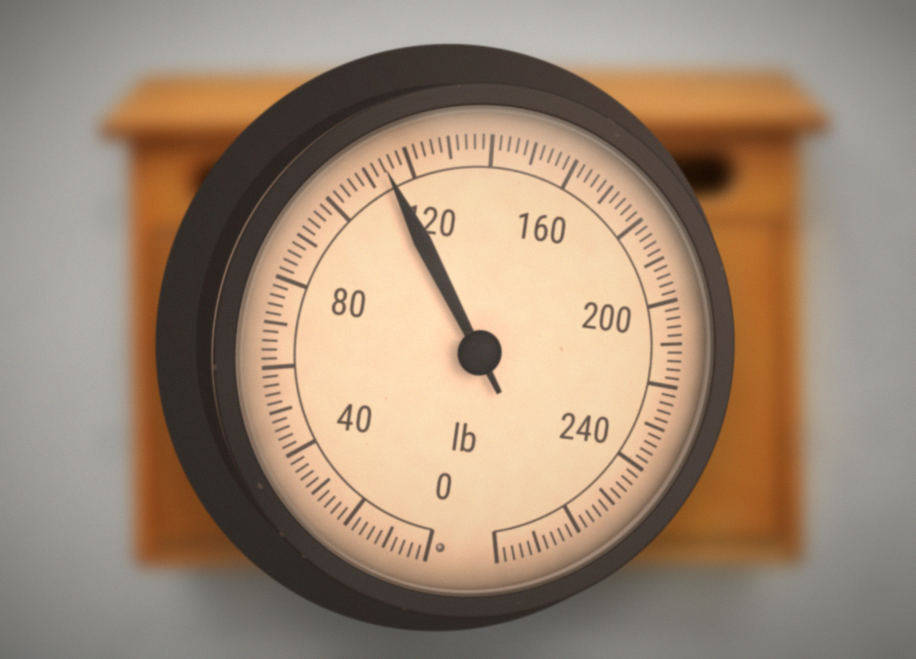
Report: 114 lb
